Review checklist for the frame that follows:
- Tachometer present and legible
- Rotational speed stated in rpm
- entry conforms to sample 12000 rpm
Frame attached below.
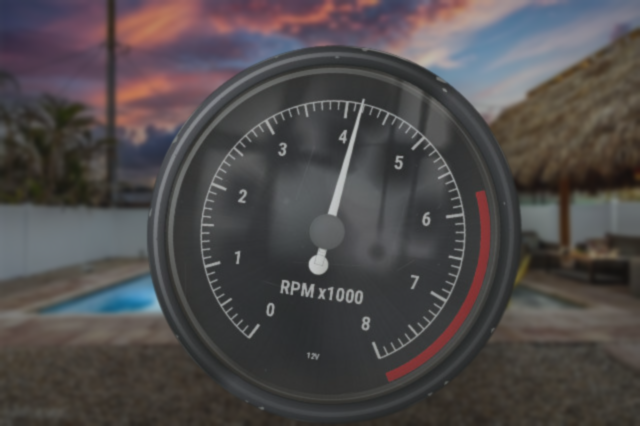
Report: 4200 rpm
